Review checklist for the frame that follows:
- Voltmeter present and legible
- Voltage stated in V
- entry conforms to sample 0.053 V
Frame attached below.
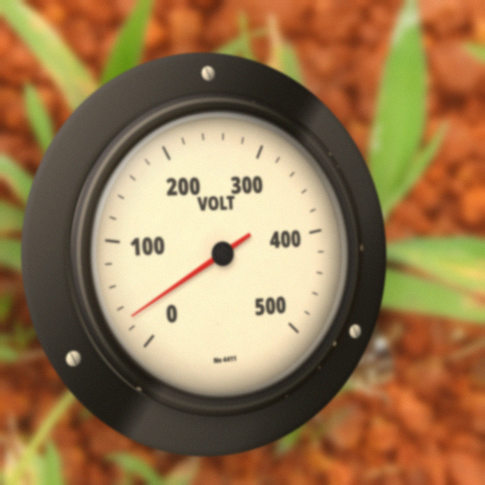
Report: 30 V
